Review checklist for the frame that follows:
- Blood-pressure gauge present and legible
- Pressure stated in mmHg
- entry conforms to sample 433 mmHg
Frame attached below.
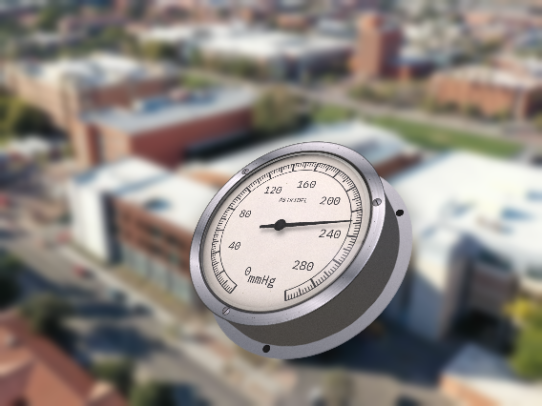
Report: 230 mmHg
